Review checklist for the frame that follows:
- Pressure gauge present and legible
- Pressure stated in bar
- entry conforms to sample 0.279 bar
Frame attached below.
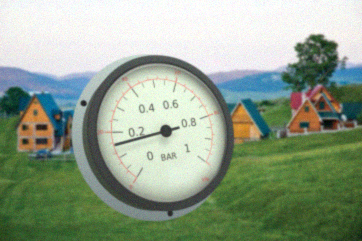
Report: 0.15 bar
